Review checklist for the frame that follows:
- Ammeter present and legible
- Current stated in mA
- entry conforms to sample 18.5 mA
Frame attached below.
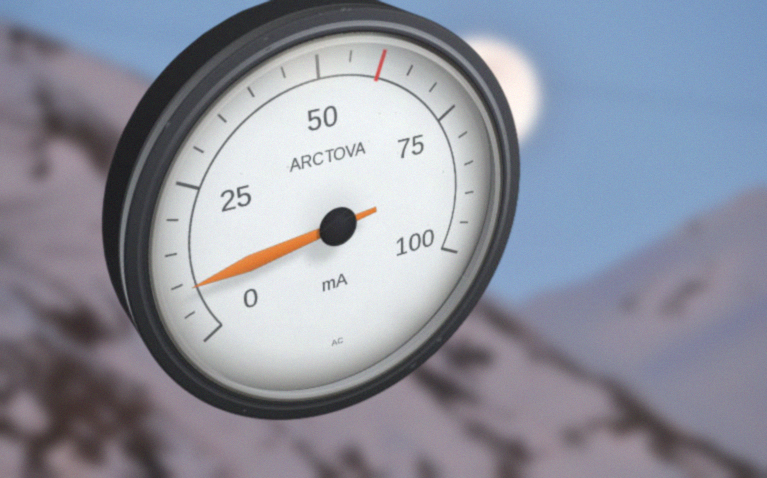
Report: 10 mA
